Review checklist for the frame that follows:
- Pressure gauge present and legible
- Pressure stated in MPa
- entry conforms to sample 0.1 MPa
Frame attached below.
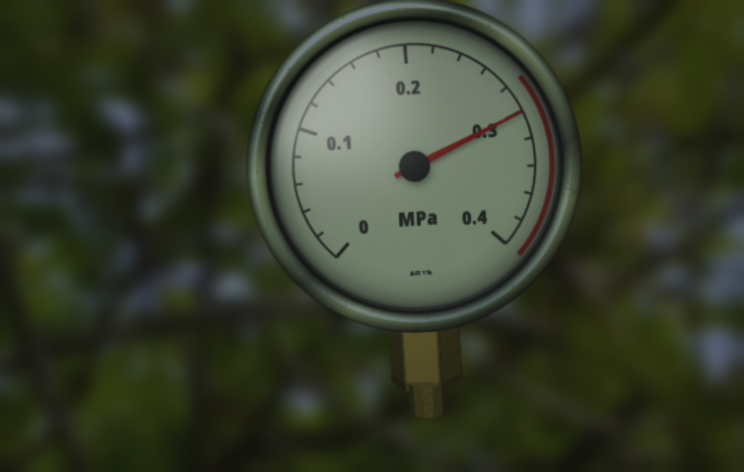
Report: 0.3 MPa
